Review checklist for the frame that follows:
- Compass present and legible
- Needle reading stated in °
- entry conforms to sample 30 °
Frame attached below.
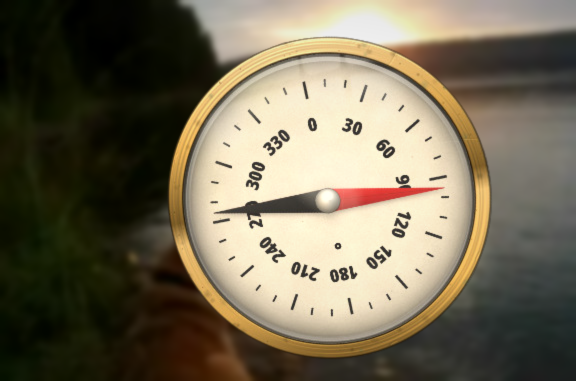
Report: 95 °
